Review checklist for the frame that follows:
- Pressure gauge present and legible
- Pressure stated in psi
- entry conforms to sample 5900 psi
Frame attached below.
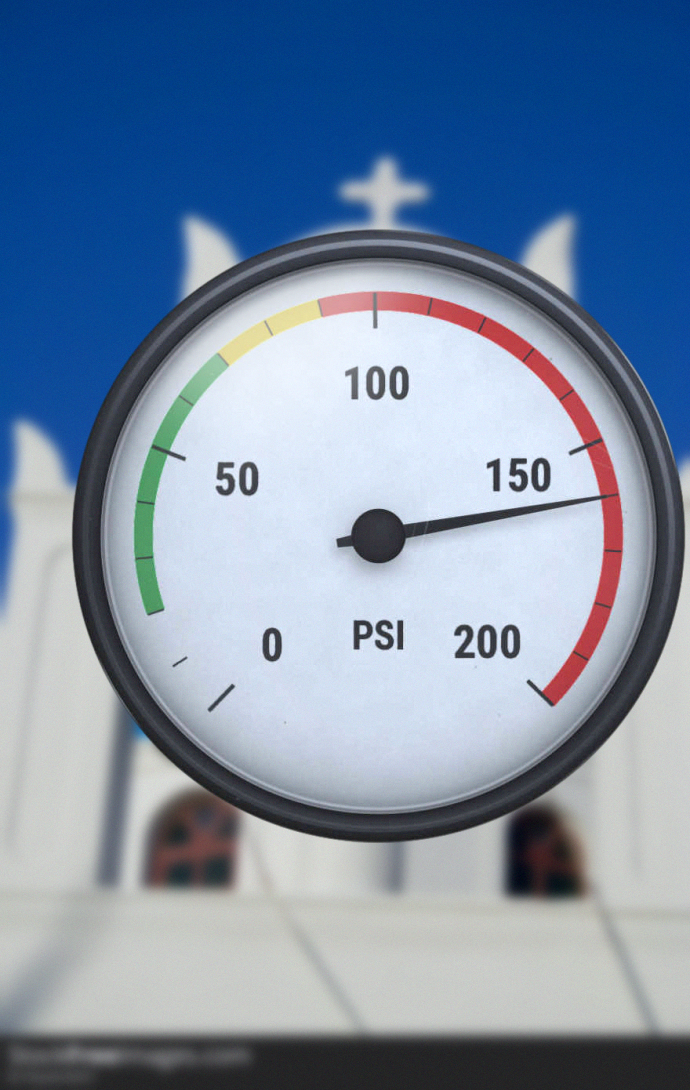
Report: 160 psi
